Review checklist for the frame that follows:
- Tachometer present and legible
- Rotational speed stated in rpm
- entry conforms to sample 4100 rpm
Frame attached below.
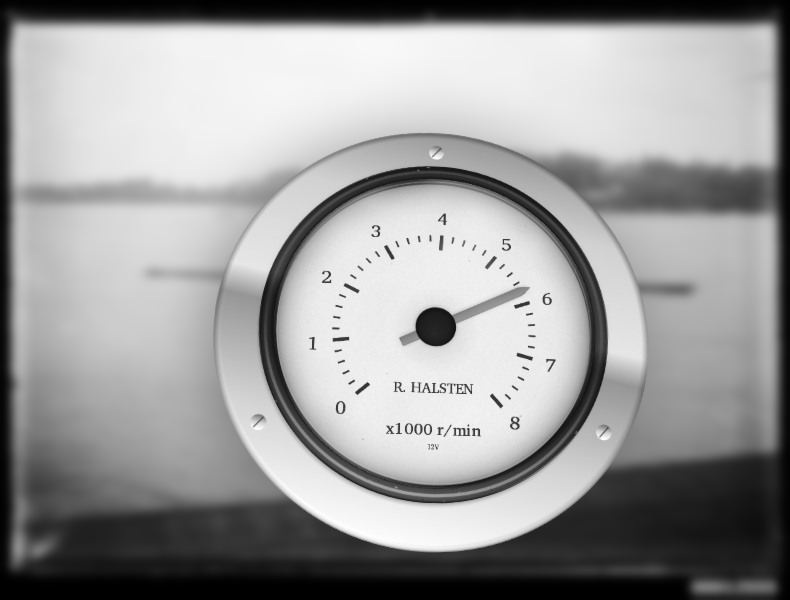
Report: 5800 rpm
